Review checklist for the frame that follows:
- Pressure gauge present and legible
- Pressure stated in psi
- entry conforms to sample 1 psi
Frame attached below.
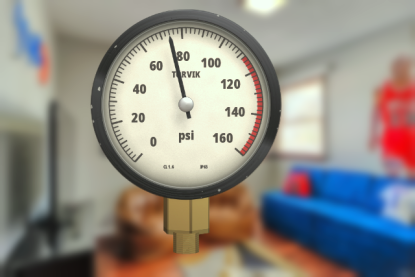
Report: 74 psi
